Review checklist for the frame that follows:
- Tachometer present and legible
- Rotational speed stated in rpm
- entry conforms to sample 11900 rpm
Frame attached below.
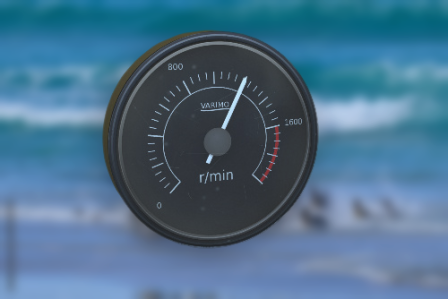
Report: 1200 rpm
